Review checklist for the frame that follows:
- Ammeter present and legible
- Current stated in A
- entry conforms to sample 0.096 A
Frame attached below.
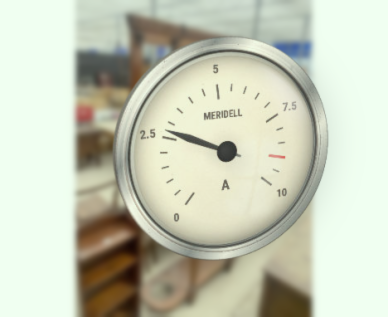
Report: 2.75 A
